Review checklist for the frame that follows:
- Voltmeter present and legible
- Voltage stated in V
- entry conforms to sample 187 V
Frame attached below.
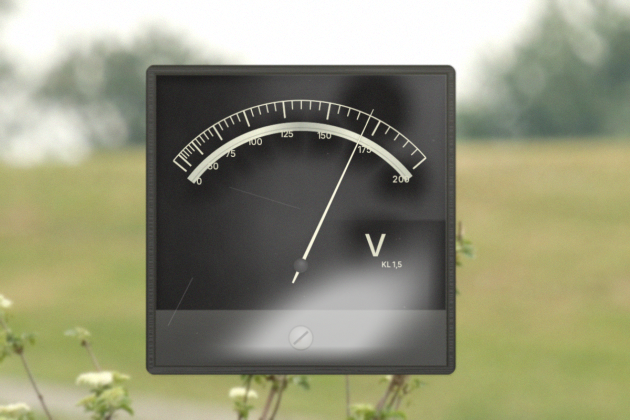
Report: 170 V
